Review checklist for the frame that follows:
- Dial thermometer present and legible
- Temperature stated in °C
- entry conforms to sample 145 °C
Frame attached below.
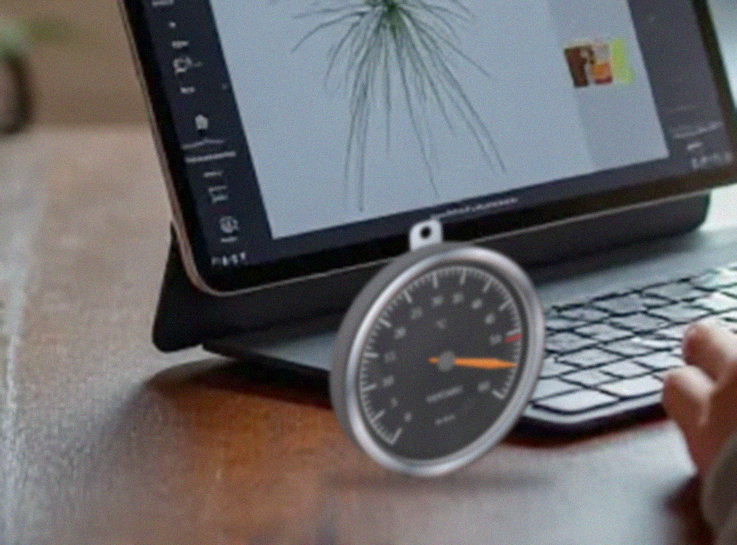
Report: 55 °C
